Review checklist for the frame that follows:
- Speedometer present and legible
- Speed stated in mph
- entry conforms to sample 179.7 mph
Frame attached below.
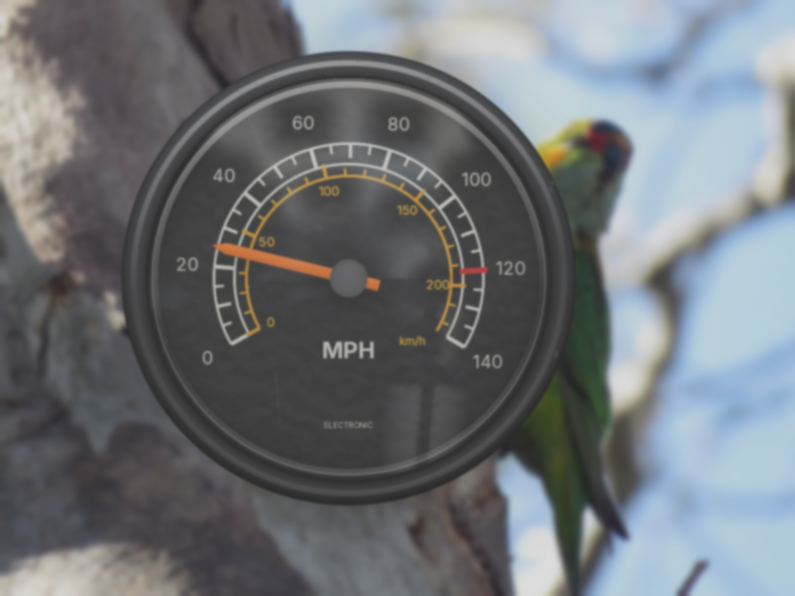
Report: 25 mph
